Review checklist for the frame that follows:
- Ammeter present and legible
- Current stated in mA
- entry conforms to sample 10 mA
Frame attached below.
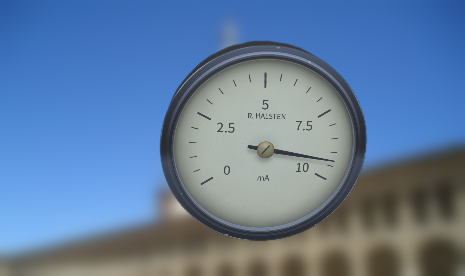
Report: 9.25 mA
